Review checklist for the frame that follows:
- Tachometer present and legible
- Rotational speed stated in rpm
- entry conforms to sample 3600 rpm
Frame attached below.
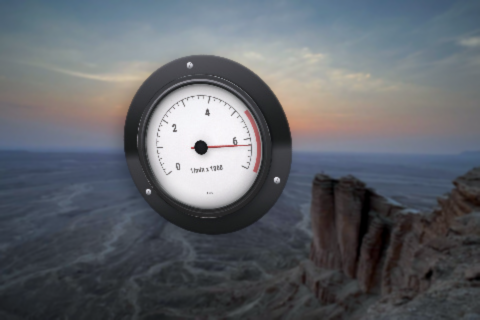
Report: 6200 rpm
